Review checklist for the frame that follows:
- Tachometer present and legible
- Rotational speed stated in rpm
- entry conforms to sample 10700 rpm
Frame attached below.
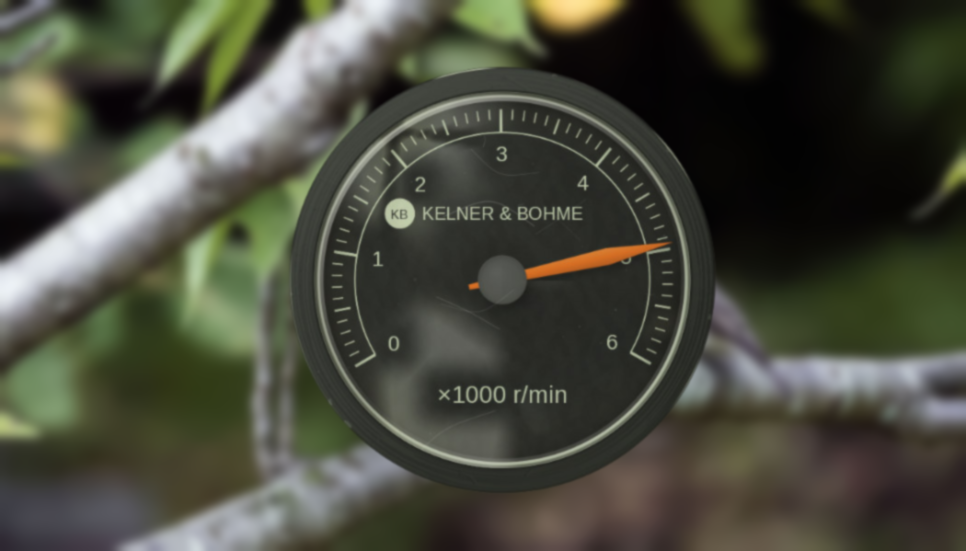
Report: 4950 rpm
